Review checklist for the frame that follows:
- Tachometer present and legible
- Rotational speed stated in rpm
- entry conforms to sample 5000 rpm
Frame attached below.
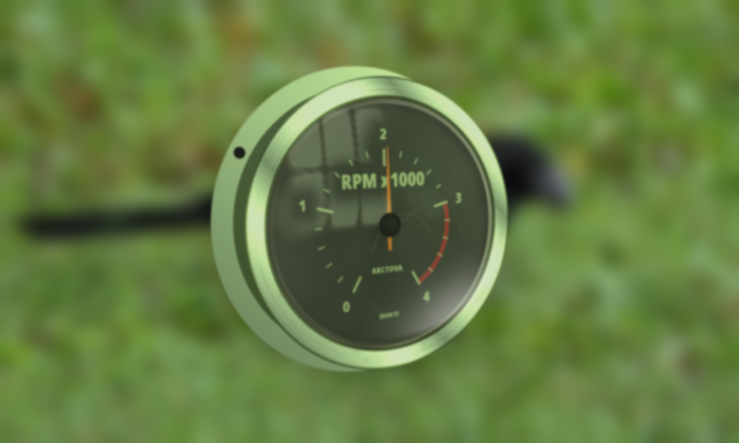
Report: 2000 rpm
